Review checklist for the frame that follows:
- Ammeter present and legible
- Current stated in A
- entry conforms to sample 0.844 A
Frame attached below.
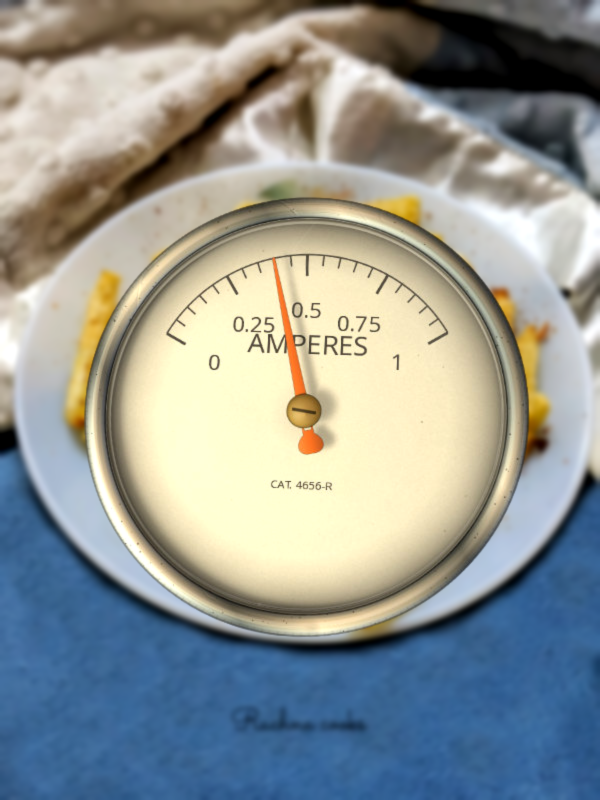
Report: 0.4 A
